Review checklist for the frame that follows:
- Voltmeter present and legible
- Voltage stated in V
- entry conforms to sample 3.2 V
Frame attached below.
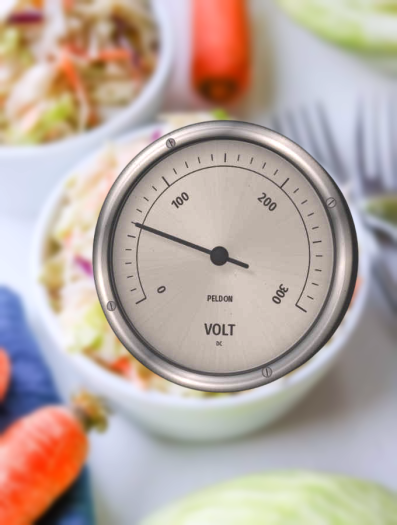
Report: 60 V
